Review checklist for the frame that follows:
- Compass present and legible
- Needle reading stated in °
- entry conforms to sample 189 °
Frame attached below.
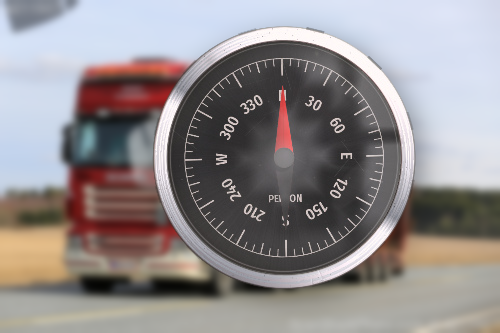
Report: 0 °
